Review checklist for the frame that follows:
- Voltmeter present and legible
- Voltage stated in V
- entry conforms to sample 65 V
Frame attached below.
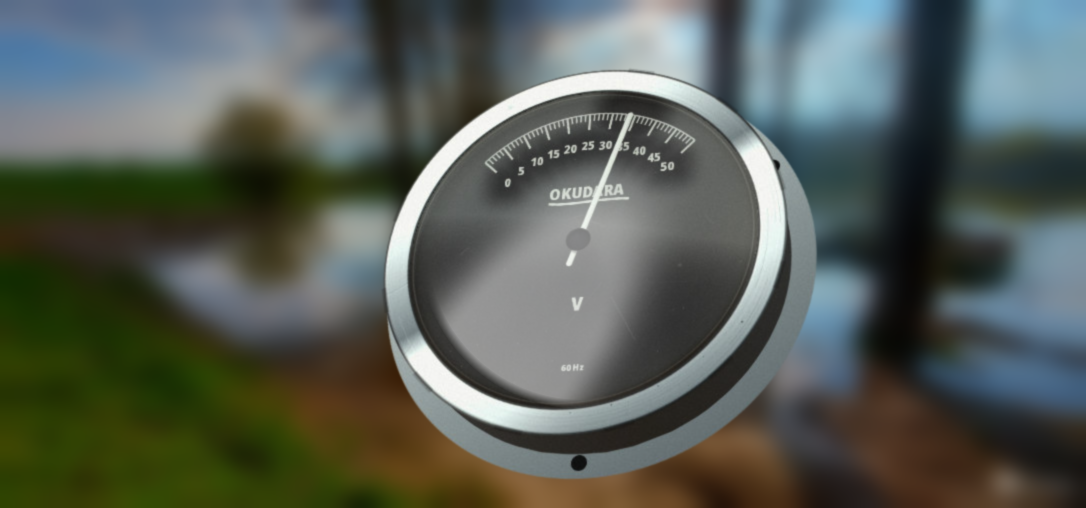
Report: 35 V
